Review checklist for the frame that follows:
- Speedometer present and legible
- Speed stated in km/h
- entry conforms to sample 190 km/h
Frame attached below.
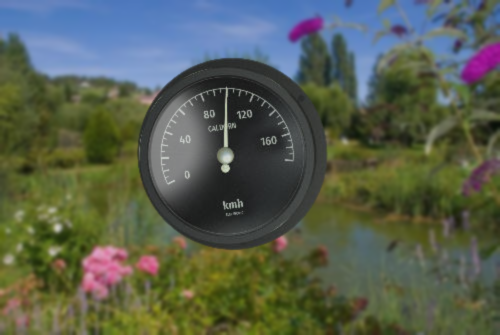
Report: 100 km/h
